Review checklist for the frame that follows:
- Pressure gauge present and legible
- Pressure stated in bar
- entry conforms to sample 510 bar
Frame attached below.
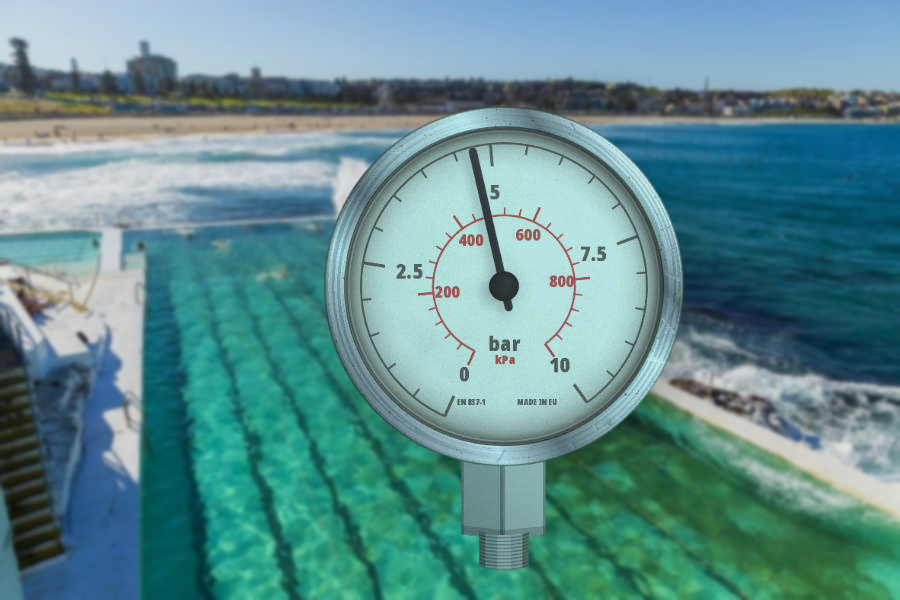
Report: 4.75 bar
